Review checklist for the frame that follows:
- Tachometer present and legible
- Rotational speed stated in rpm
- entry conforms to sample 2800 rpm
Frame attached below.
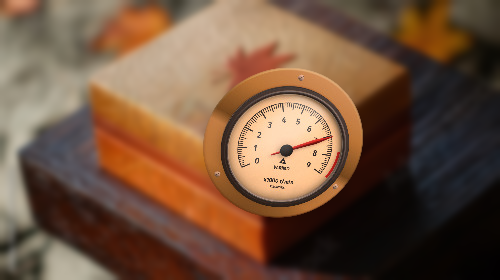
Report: 7000 rpm
